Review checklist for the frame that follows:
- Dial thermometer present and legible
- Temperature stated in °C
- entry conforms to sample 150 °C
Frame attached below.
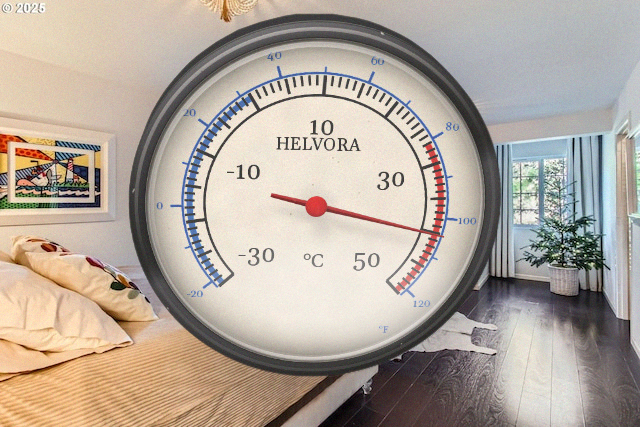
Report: 40 °C
